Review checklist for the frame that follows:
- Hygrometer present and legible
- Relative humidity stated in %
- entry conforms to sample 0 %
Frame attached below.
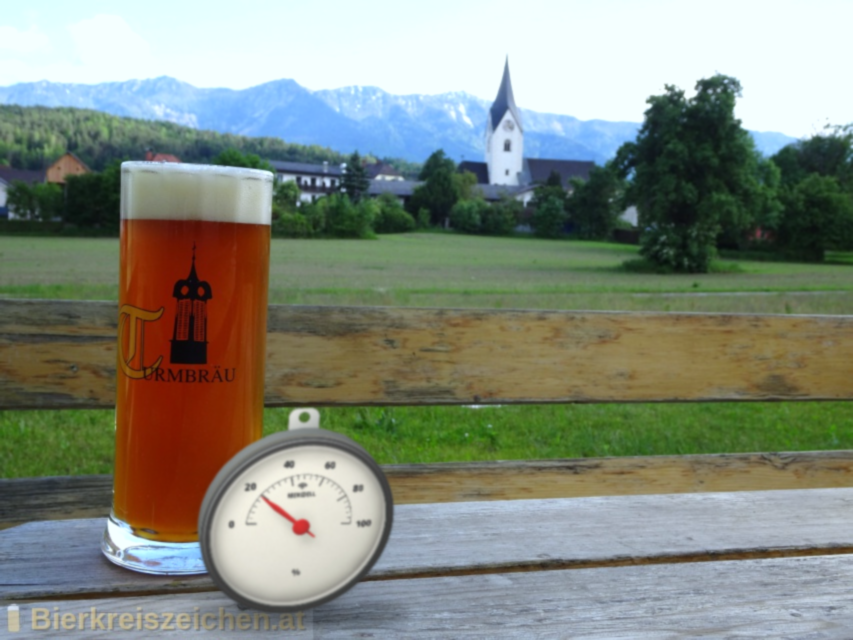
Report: 20 %
